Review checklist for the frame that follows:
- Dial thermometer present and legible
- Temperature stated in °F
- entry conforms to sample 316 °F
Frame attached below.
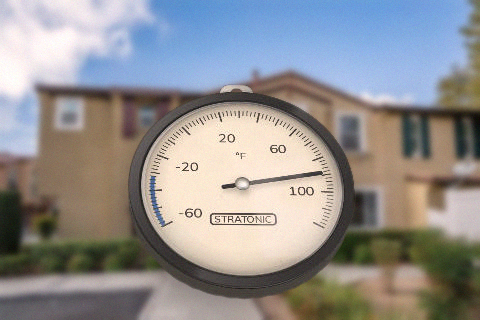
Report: 90 °F
